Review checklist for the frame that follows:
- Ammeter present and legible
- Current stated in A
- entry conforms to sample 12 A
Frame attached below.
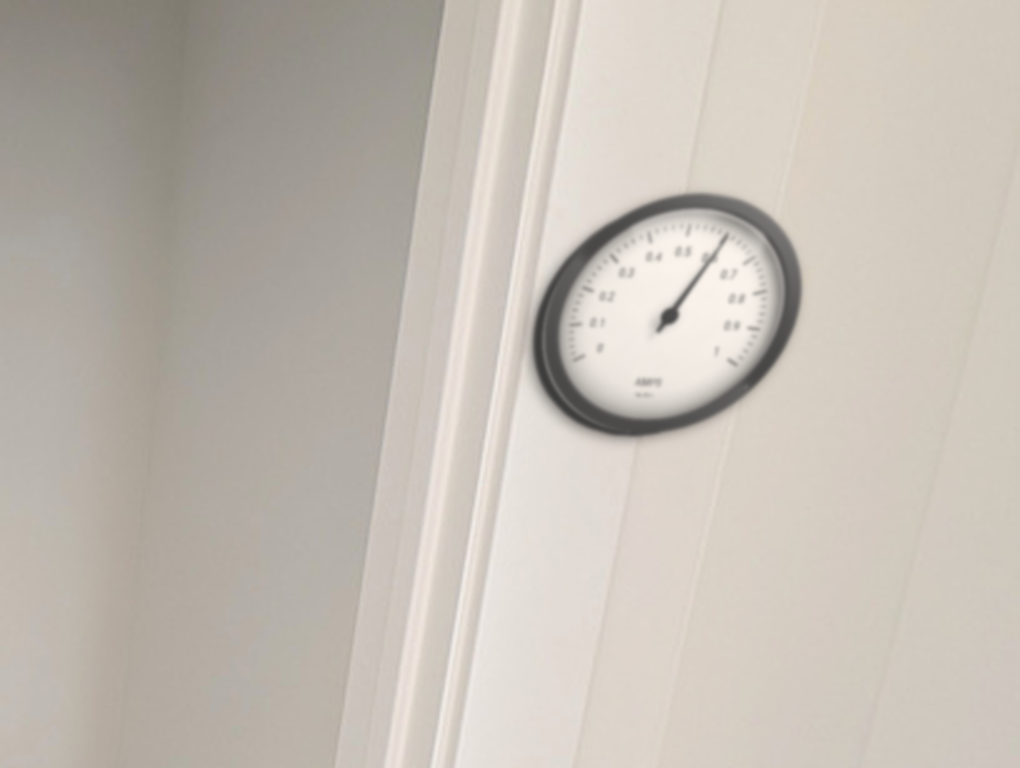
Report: 0.6 A
